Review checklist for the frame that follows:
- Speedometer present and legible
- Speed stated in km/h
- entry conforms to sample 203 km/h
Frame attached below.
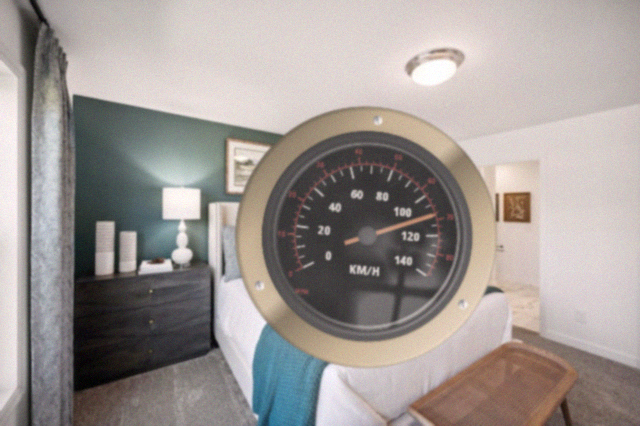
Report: 110 km/h
